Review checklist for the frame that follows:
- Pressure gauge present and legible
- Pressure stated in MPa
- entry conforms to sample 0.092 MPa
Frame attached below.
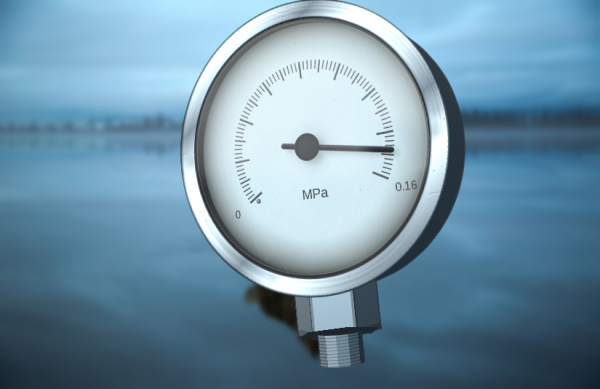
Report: 0.148 MPa
